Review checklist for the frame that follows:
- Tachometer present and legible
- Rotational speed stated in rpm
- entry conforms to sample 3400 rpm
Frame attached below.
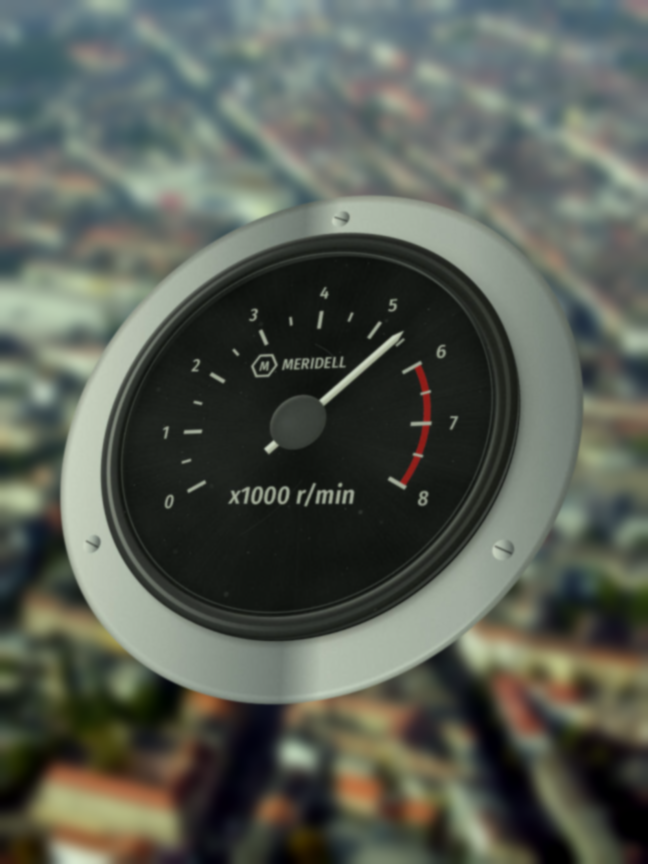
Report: 5500 rpm
